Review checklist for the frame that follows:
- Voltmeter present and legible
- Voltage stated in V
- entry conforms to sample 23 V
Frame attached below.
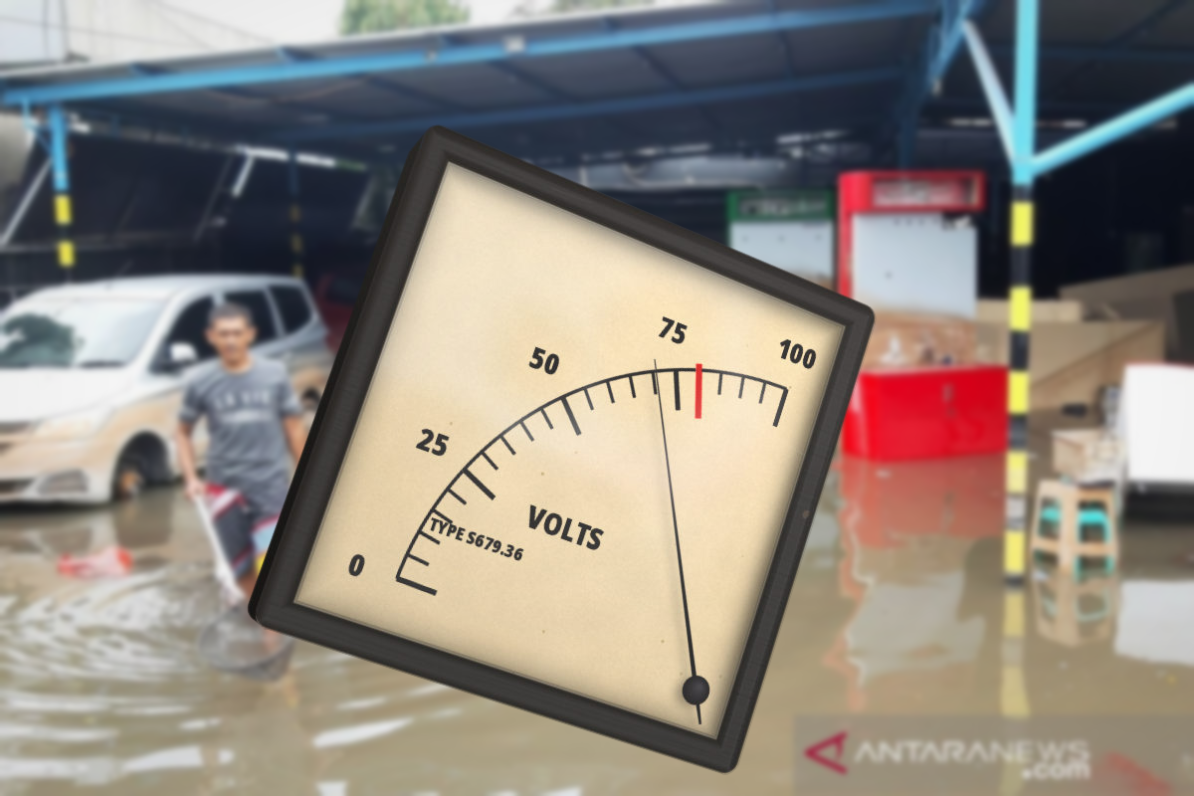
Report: 70 V
